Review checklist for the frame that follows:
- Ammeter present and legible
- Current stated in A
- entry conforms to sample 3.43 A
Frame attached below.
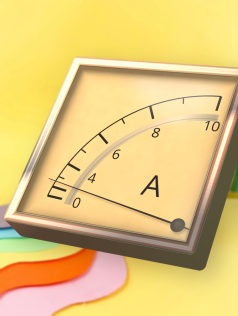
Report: 2.5 A
